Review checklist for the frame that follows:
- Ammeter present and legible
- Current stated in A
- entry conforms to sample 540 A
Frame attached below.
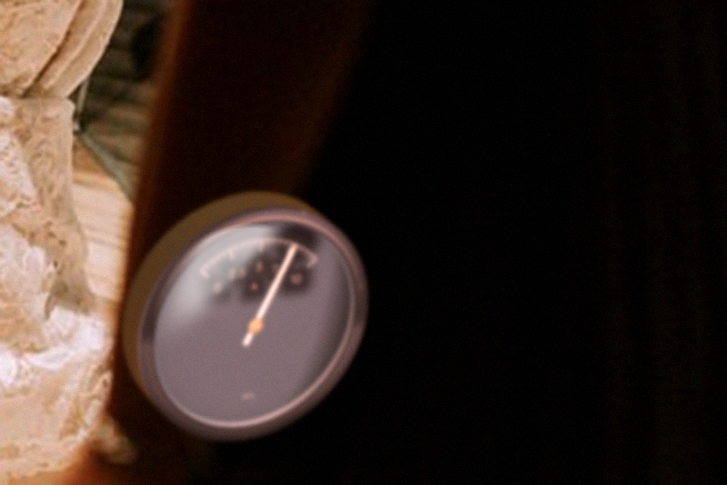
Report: 7.5 A
